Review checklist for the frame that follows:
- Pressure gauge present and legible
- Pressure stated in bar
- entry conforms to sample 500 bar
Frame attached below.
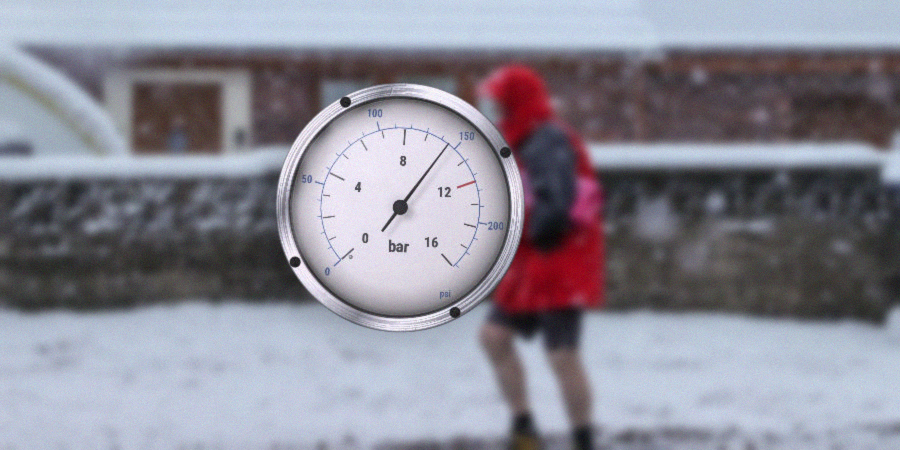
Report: 10 bar
